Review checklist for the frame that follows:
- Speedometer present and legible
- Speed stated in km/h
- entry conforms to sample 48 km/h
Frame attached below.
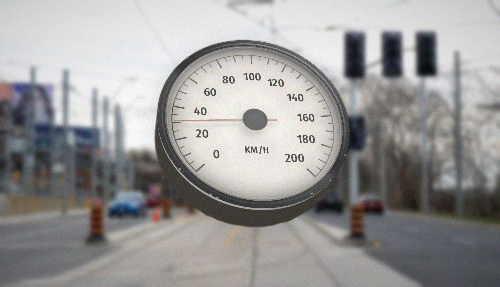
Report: 30 km/h
